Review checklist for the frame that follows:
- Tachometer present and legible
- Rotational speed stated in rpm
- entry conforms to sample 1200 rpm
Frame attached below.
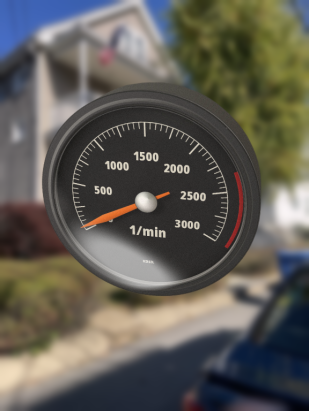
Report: 50 rpm
